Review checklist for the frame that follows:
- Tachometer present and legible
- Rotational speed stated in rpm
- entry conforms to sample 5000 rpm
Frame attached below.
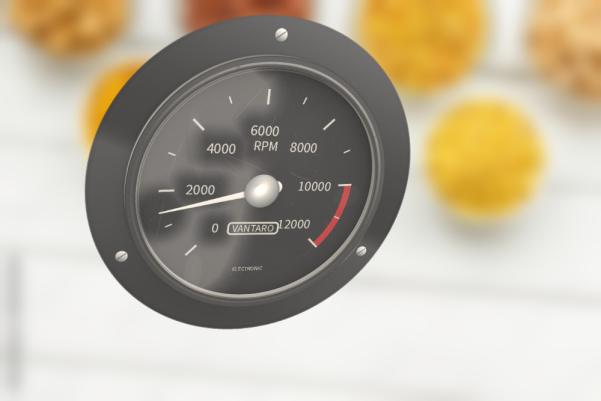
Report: 1500 rpm
